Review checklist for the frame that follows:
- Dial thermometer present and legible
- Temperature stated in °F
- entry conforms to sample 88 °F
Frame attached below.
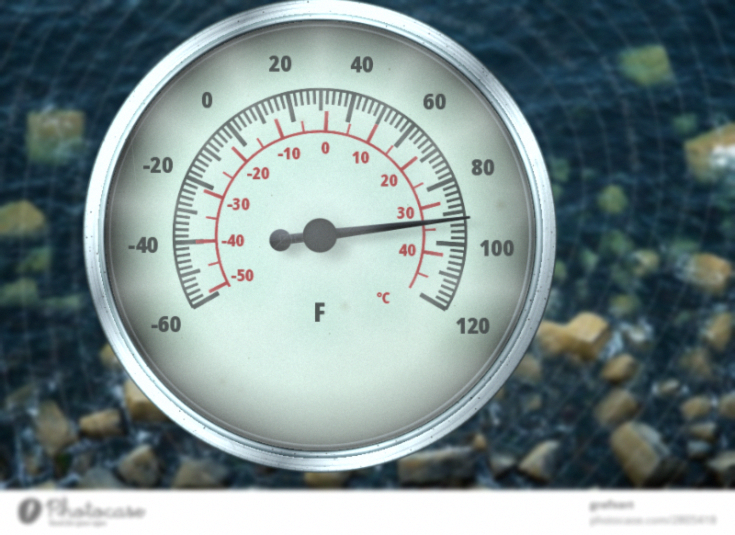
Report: 92 °F
